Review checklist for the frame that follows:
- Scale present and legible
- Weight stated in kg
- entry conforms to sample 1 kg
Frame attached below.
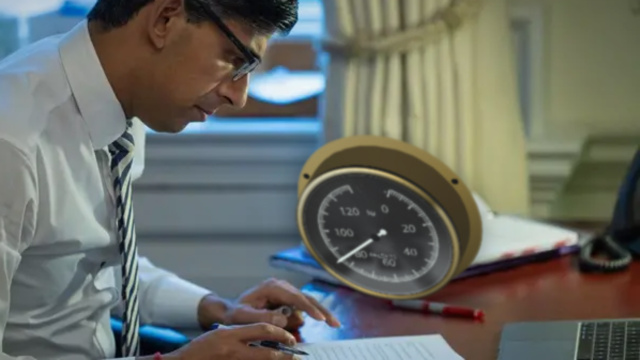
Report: 85 kg
